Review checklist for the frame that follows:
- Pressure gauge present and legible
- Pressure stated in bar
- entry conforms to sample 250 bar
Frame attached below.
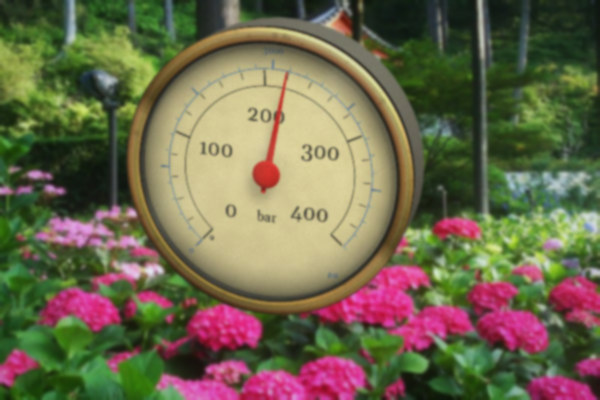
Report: 220 bar
